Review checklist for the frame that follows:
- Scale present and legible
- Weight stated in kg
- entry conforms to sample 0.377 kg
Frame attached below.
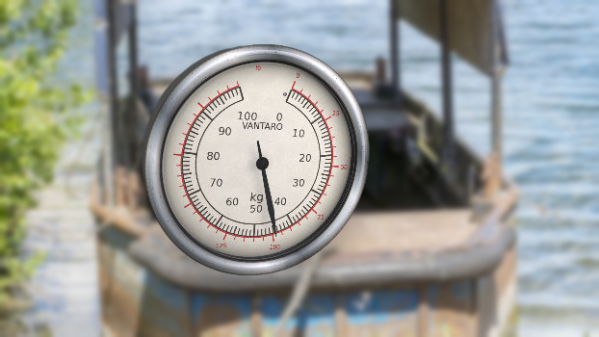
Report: 45 kg
